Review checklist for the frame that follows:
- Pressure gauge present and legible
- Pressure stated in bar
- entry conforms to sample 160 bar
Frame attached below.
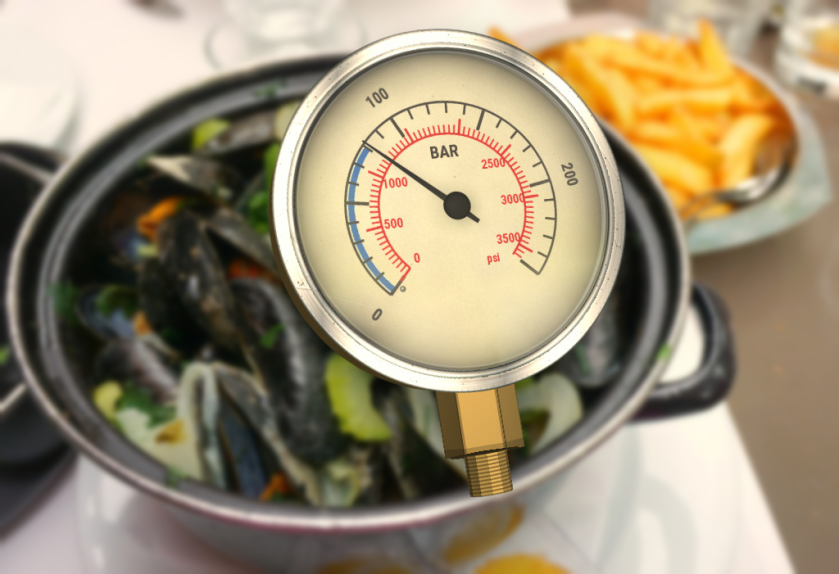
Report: 80 bar
